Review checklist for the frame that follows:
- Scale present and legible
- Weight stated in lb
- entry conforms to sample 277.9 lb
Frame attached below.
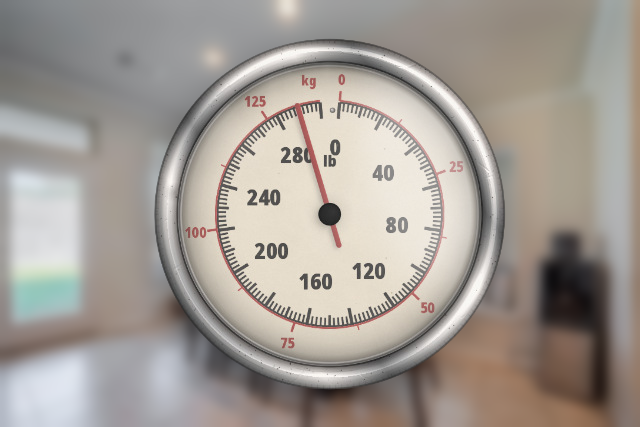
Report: 290 lb
